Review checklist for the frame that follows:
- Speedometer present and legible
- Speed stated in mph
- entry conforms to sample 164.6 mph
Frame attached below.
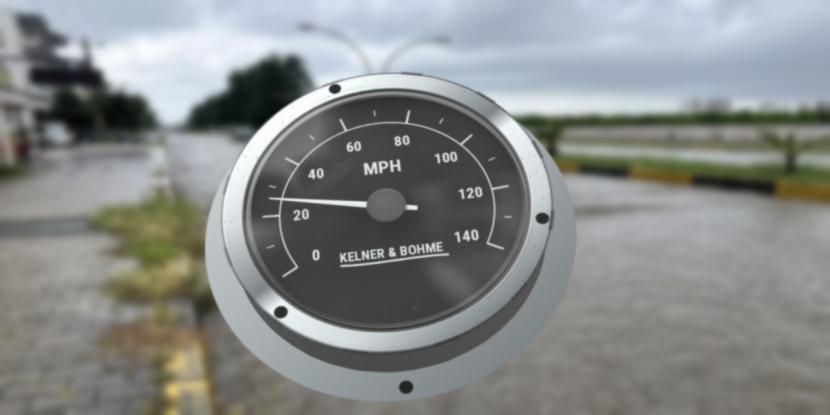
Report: 25 mph
